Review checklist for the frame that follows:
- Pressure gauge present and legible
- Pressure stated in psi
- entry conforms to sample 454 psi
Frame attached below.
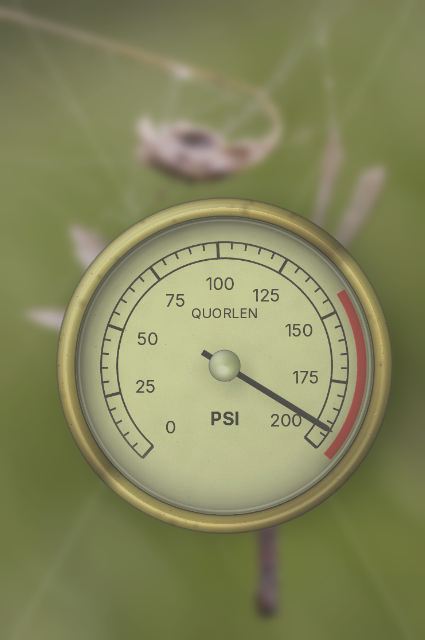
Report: 192.5 psi
